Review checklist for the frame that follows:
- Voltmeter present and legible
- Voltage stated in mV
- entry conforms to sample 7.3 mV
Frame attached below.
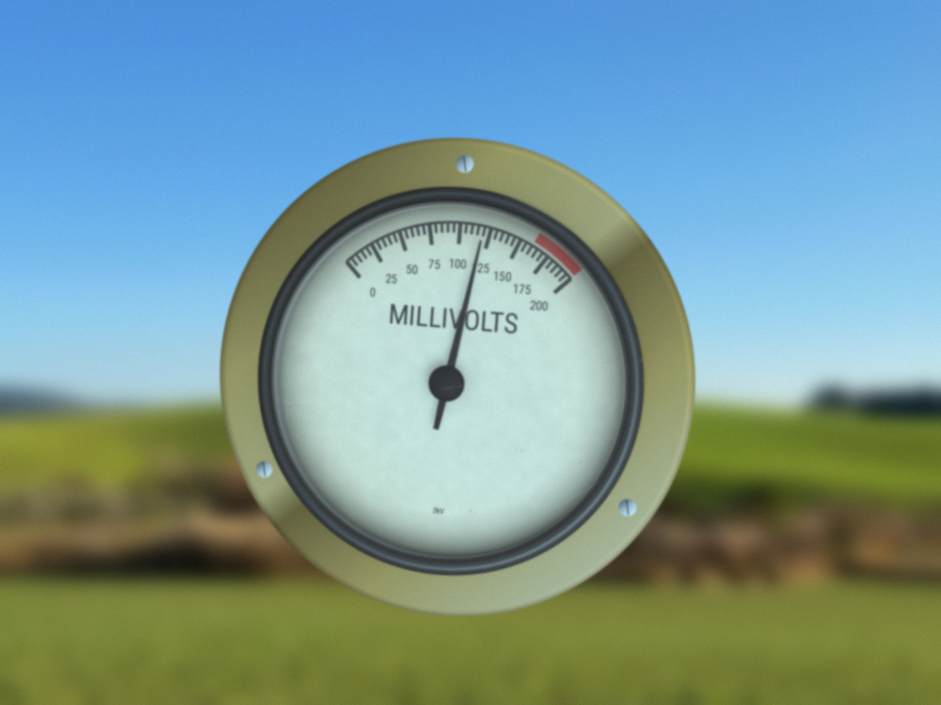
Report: 120 mV
